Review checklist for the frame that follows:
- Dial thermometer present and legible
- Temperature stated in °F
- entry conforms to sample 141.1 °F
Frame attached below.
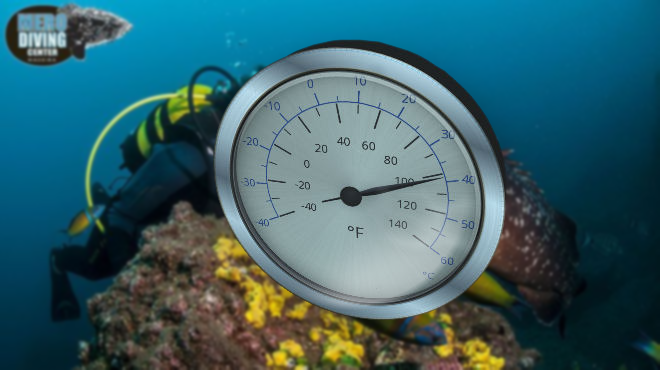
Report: 100 °F
